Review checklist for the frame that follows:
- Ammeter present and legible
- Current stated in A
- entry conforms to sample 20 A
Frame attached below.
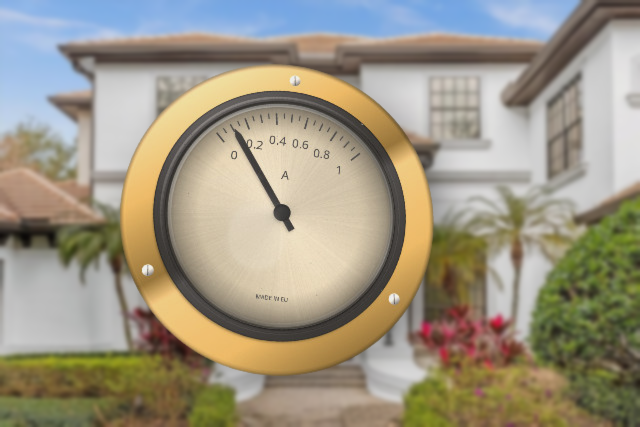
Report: 0.1 A
